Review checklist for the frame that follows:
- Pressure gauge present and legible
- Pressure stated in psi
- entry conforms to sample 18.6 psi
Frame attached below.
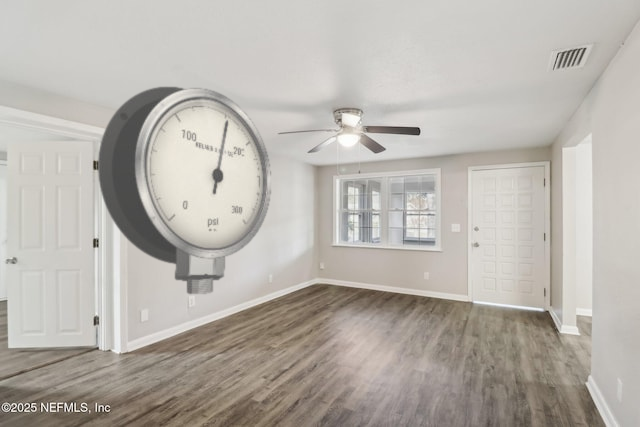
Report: 160 psi
